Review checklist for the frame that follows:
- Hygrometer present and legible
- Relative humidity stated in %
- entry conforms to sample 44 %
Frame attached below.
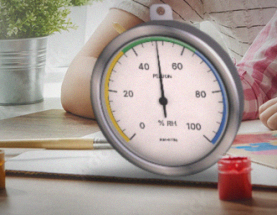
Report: 50 %
